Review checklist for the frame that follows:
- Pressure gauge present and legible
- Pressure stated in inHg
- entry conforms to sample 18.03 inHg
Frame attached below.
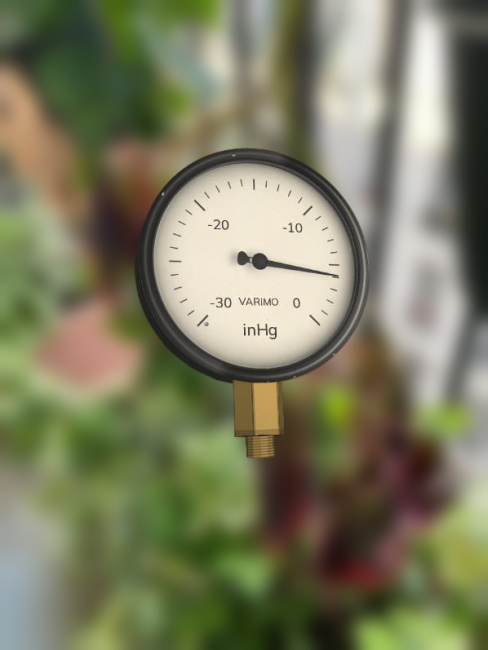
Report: -4 inHg
